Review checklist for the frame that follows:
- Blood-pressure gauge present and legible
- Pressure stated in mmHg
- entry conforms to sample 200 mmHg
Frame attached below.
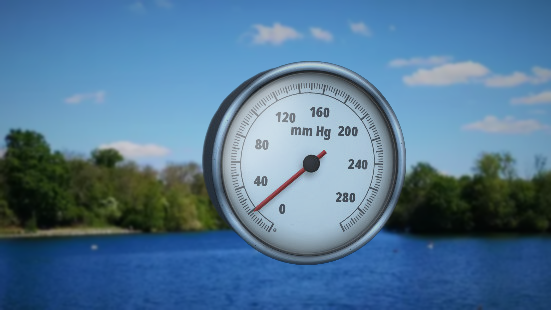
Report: 20 mmHg
